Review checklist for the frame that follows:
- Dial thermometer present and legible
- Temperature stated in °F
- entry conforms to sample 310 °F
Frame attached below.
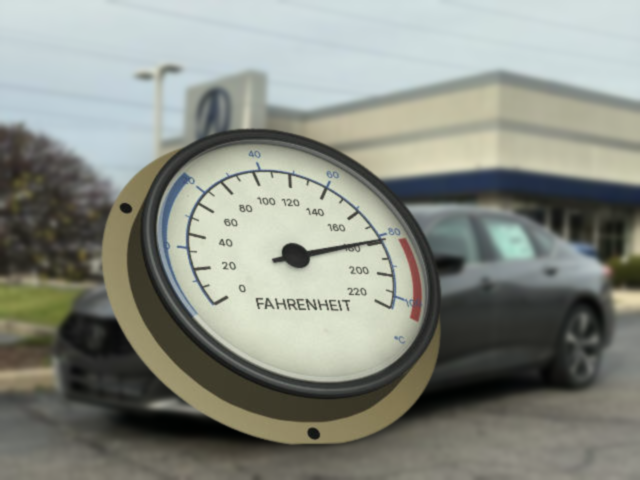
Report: 180 °F
